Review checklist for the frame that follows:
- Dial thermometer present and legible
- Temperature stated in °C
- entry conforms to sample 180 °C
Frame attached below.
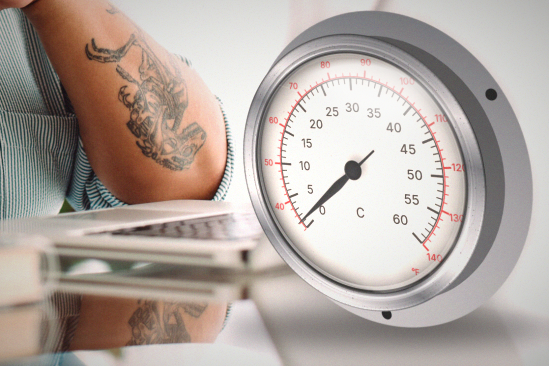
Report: 1 °C
